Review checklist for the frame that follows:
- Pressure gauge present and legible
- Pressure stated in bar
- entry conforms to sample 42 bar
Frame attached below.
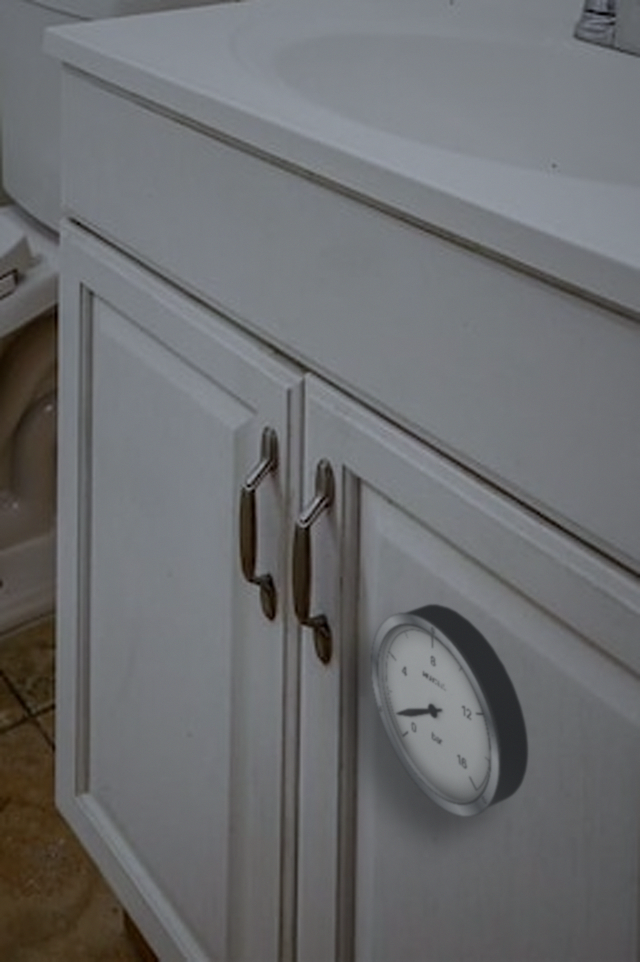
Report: 1 bar
